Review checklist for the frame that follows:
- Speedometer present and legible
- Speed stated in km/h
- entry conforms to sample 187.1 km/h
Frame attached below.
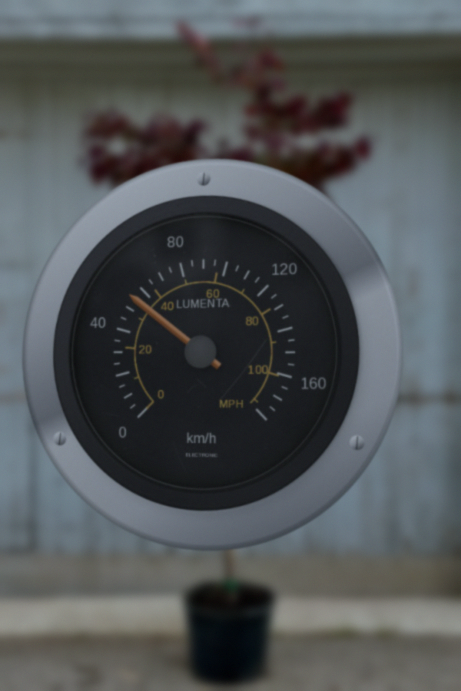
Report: 55 km/h
